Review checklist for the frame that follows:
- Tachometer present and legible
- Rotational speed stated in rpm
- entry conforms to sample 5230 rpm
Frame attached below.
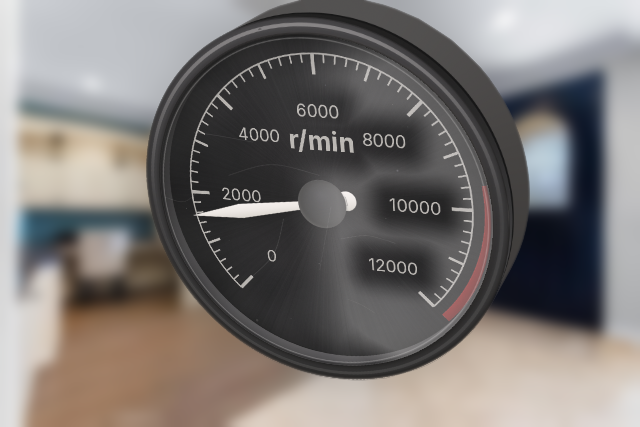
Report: 1600 rpm
